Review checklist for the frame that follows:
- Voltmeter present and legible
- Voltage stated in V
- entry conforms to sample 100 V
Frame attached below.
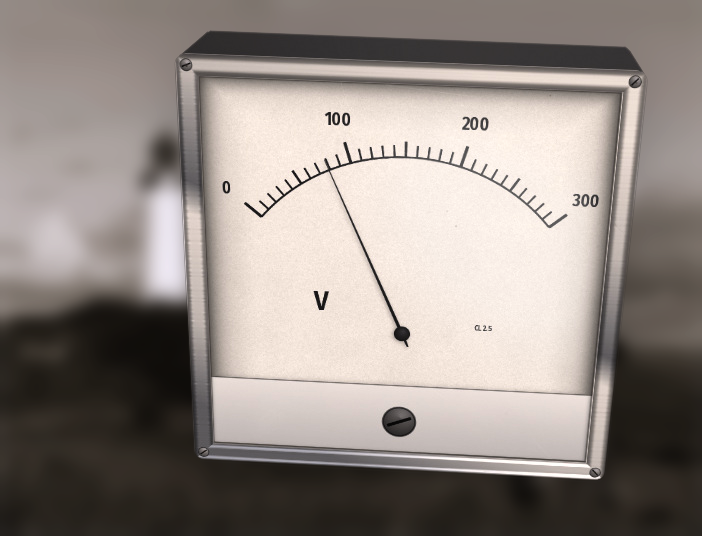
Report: 80 V
